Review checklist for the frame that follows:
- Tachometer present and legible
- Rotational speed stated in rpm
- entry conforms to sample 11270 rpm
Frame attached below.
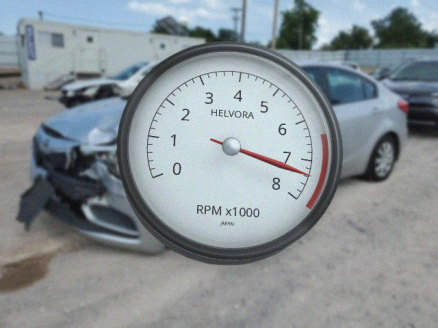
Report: 7400 rpm
